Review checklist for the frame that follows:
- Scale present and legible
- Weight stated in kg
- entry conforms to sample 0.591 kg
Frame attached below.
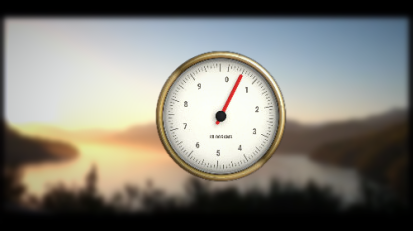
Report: 0.5 kg
